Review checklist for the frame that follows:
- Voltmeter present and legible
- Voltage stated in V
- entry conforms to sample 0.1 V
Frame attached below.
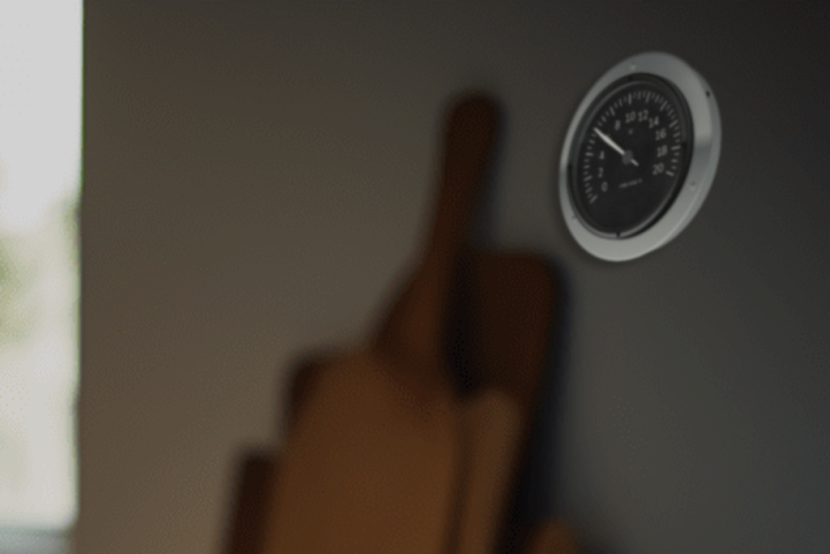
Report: 6 V
